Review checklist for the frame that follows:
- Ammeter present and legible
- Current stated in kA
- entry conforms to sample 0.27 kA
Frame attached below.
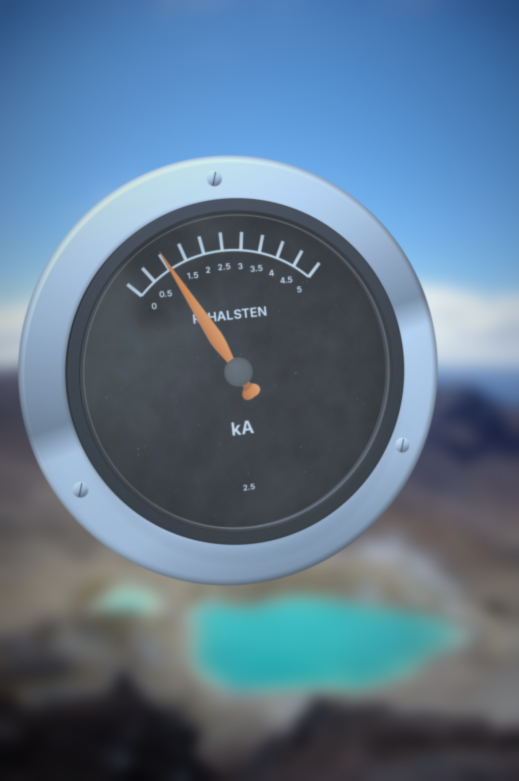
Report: 1 kA
